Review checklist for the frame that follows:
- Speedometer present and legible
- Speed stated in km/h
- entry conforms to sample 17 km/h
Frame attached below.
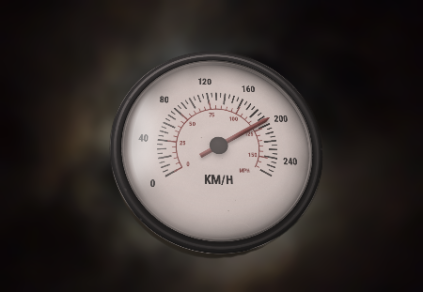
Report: 195 km/h
